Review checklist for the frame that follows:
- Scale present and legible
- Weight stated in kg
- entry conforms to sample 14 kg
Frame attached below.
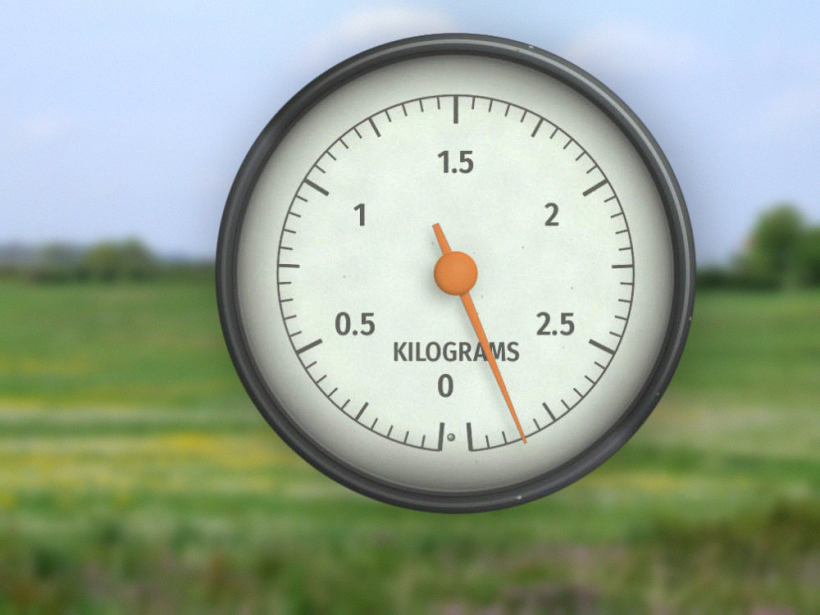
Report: 2.85 kg
